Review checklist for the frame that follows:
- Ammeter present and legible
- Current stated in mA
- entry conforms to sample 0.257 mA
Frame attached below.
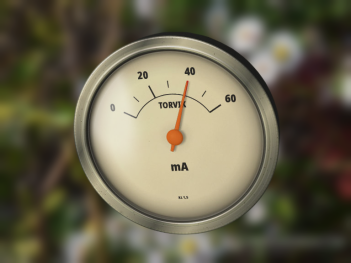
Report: 40 mA
